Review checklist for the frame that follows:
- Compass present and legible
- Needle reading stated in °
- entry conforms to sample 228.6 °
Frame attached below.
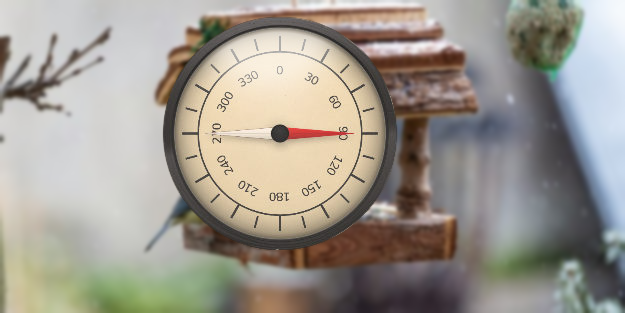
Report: 90 °
